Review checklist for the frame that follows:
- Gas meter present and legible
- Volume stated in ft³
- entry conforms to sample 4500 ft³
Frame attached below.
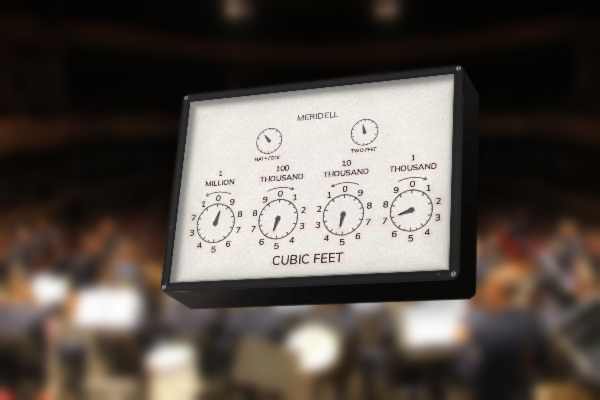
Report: 954700 ft³
